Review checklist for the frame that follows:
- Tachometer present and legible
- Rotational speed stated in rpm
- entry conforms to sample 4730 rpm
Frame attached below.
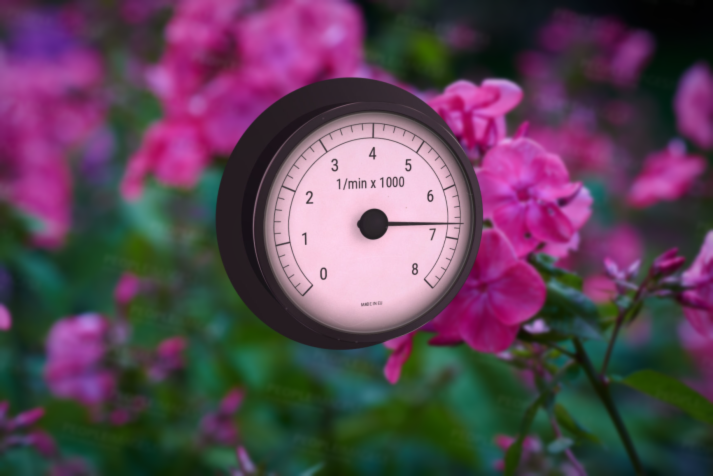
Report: 6700 rpm
